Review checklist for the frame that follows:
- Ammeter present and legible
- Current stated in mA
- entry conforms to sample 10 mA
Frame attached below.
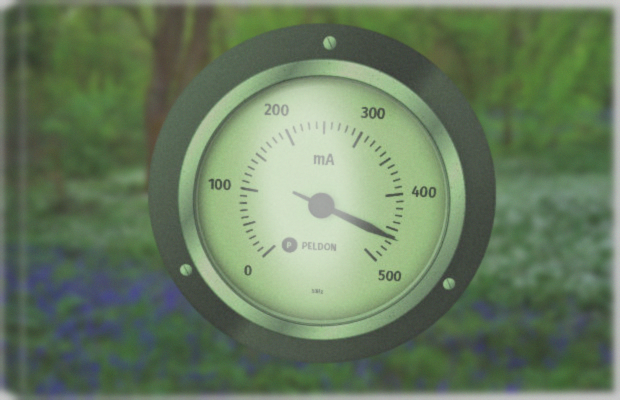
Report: 460 mA
